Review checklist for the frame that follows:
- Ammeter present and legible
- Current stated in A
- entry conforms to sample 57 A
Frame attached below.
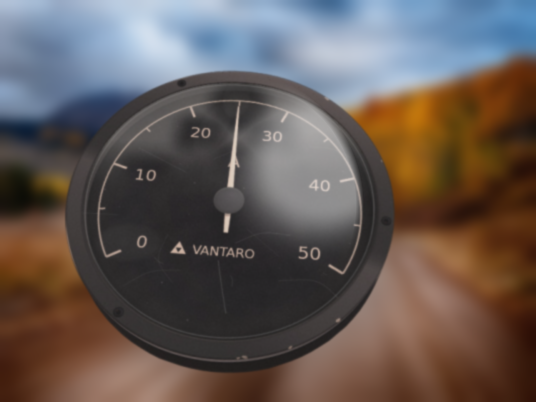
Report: 25 A
